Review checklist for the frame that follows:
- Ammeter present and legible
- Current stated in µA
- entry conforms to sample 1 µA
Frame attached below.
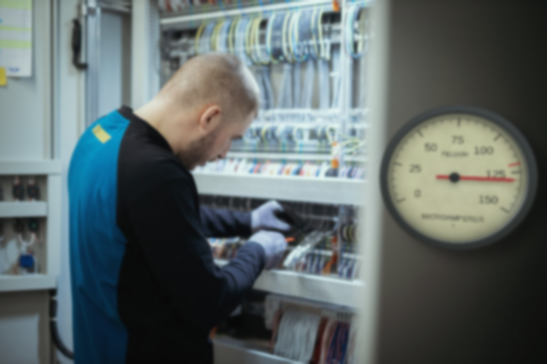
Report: 130 µA
